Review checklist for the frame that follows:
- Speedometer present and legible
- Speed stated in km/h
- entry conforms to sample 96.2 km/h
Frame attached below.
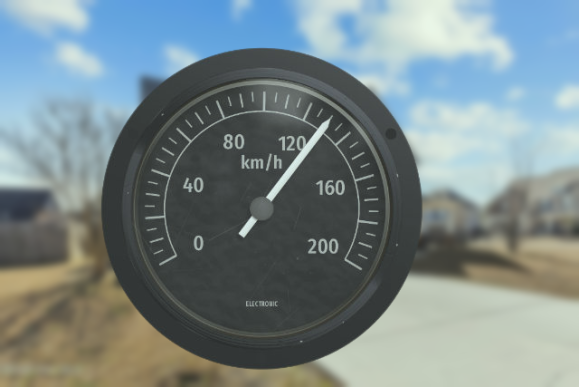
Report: 130 km/h
